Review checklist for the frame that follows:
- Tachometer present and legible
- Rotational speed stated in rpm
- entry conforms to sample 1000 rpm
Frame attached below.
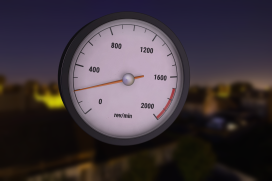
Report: 200 rpm
